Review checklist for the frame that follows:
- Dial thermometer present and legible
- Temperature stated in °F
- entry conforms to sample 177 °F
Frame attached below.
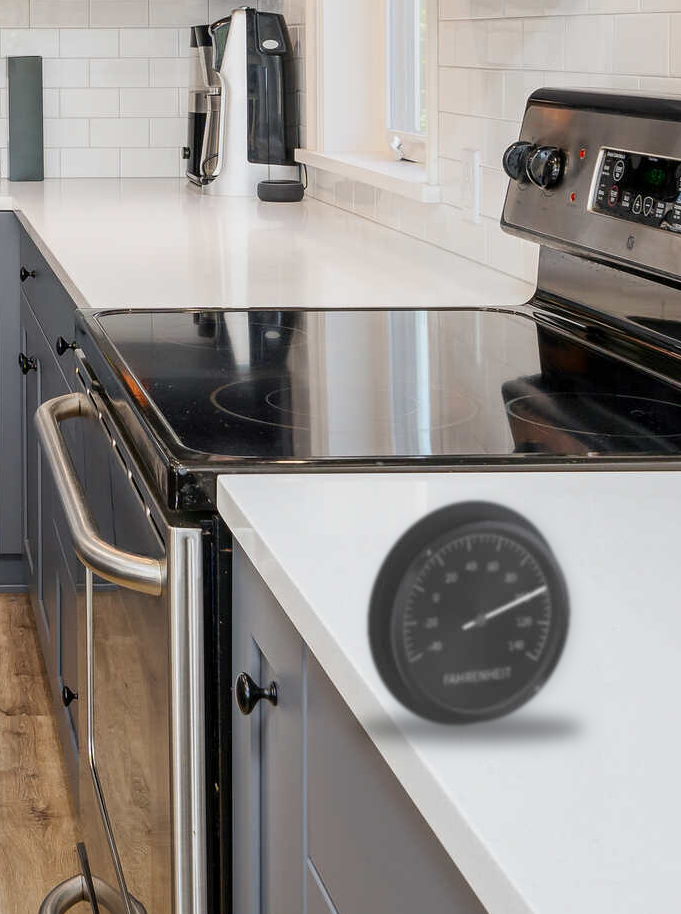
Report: 100 °F
